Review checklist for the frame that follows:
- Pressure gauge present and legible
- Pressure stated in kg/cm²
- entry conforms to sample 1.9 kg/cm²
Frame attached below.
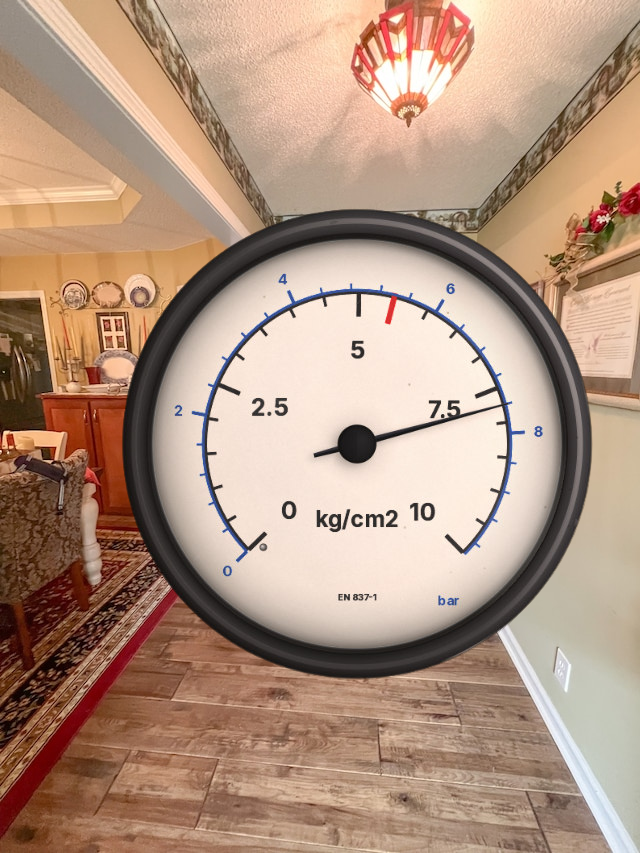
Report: 7.75 kg/cm²
